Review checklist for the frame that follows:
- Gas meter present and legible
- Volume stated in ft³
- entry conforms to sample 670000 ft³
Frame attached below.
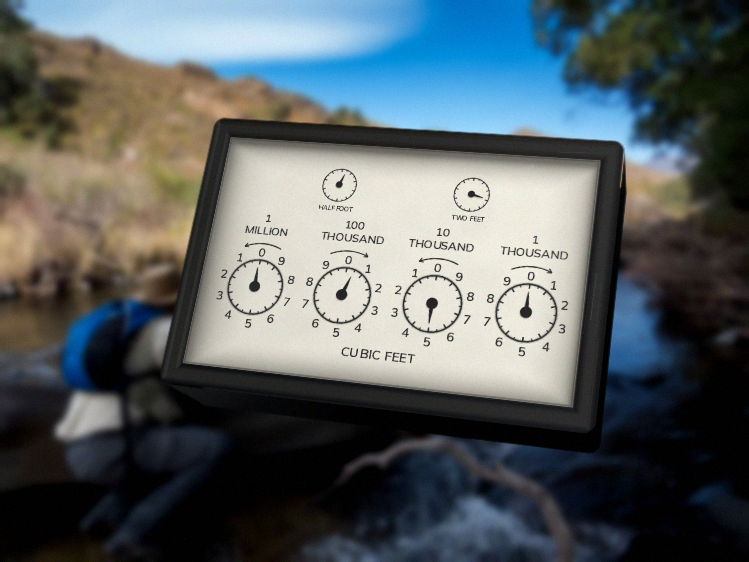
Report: 5000 ft³
